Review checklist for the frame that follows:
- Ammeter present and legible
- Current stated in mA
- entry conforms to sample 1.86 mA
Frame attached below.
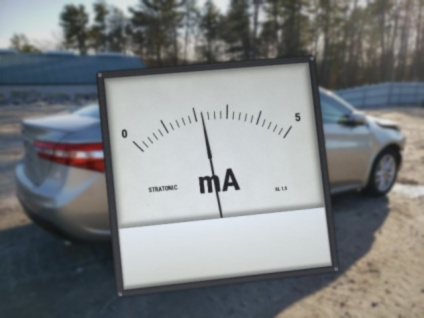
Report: 2.2 mA
